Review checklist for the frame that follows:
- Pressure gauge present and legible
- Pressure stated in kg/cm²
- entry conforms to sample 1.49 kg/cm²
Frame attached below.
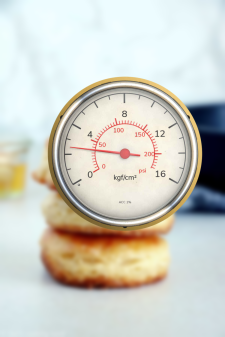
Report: 2.5 kg/cm²
